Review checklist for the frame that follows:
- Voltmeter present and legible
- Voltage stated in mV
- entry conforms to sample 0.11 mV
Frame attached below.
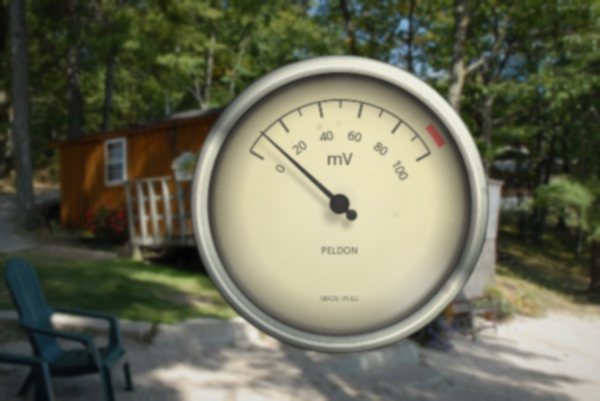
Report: 10 mV
